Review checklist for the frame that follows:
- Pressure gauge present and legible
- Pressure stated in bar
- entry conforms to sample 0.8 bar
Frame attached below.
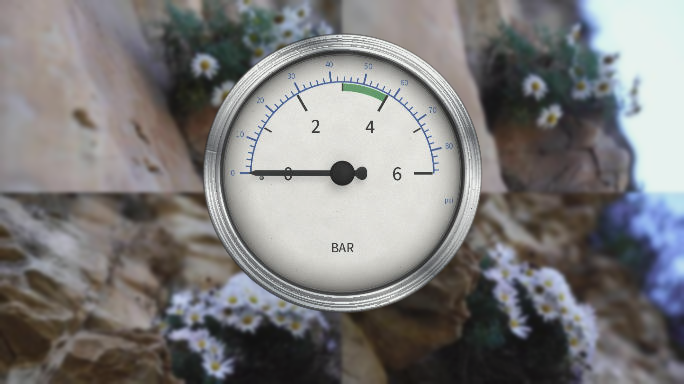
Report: 0 bar
